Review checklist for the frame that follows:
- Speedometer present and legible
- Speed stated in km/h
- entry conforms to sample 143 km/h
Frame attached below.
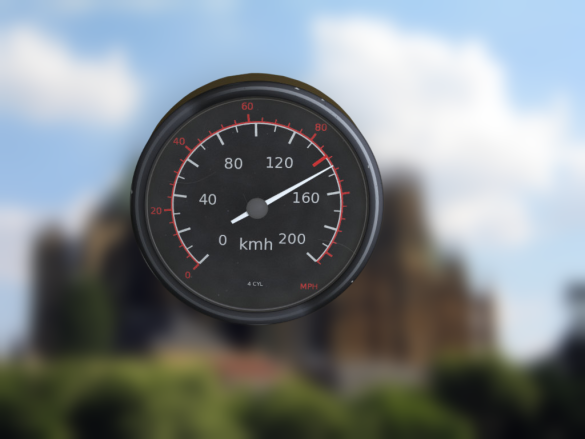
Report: 145 km/h
